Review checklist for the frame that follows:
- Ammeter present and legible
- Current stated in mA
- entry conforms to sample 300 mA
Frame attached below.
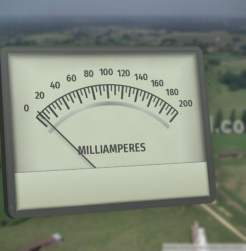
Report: 5 mA
